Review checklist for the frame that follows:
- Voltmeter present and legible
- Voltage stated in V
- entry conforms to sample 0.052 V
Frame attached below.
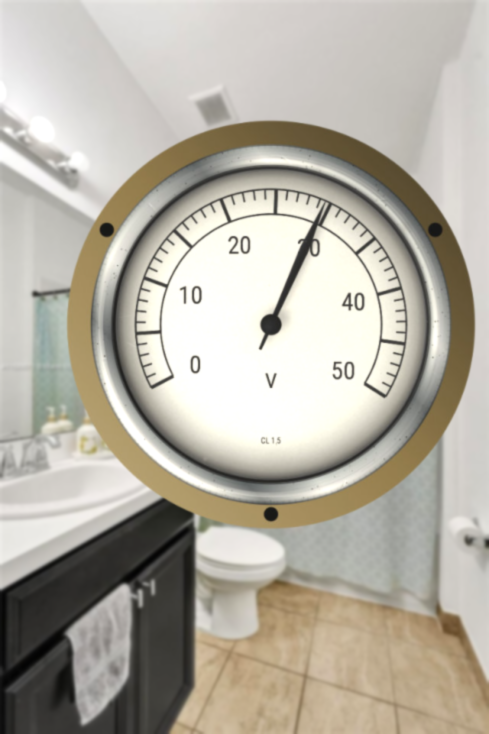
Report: 29.5 V
